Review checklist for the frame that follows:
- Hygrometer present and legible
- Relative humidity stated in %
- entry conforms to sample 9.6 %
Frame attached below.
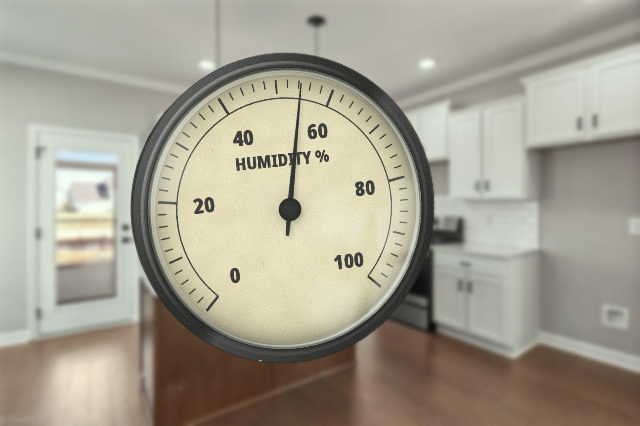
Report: 54 %
